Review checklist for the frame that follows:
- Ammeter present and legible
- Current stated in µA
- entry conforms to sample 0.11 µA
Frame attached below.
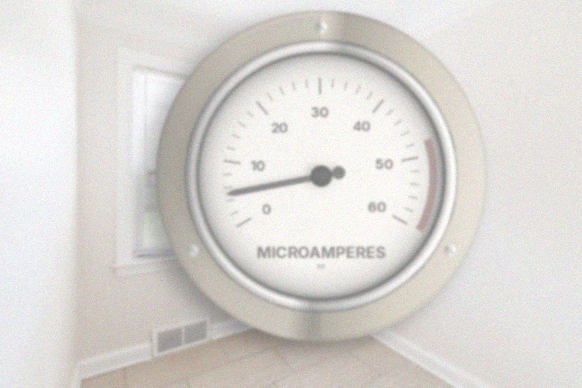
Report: 5 µA
